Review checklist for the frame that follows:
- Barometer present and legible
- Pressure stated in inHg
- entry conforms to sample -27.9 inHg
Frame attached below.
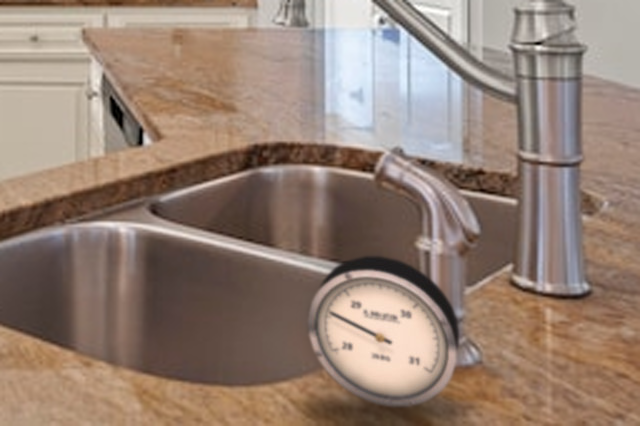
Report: 28.6 inHg
